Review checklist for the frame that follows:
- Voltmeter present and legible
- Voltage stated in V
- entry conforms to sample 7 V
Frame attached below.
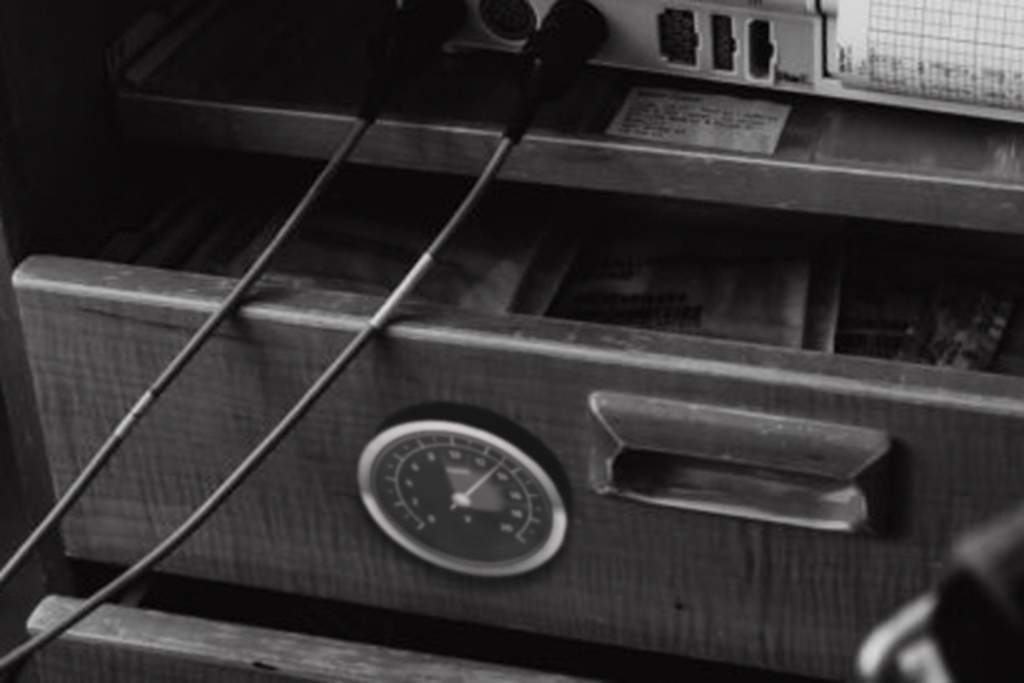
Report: 13 V
